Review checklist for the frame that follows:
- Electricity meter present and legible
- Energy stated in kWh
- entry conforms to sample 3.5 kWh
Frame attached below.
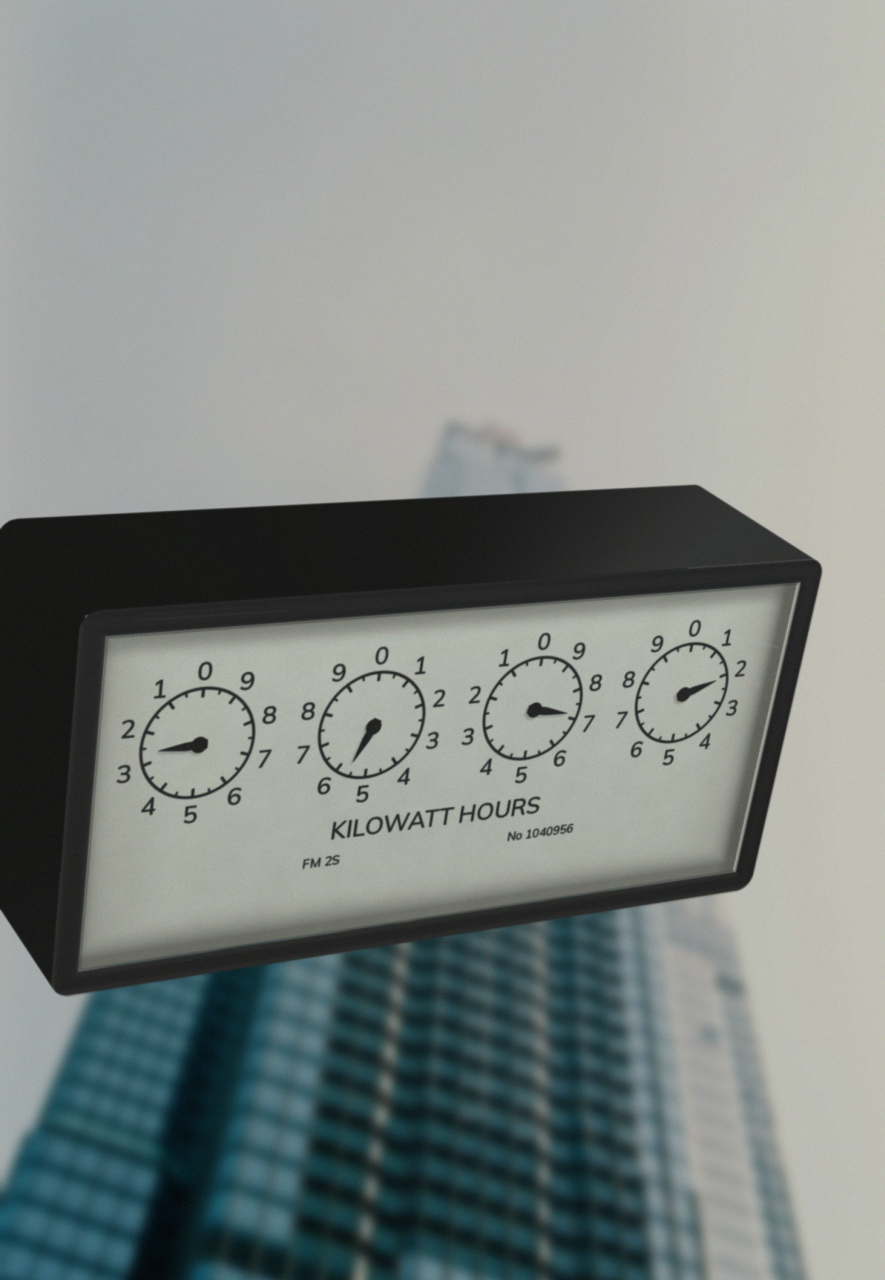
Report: 2572 kWh
